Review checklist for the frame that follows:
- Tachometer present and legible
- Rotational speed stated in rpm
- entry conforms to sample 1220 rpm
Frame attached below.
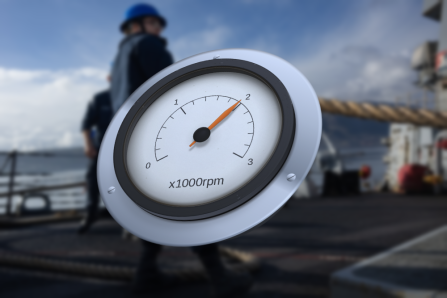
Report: 2000 rpm
